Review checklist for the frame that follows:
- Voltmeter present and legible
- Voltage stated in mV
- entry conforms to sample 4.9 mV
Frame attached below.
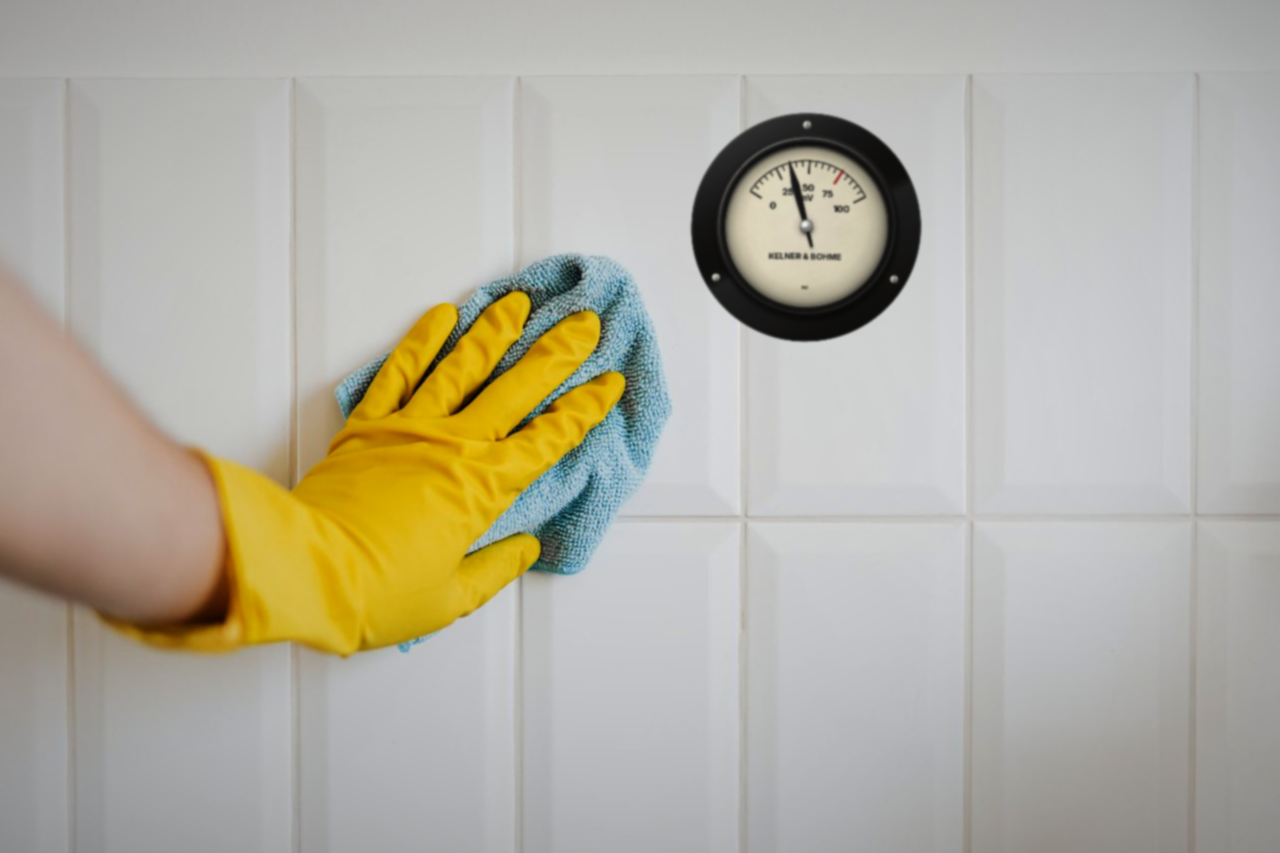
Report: 35 mV
